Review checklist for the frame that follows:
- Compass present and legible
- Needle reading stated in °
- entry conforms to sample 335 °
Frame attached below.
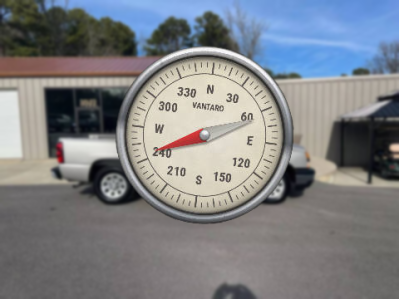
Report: 245 °
